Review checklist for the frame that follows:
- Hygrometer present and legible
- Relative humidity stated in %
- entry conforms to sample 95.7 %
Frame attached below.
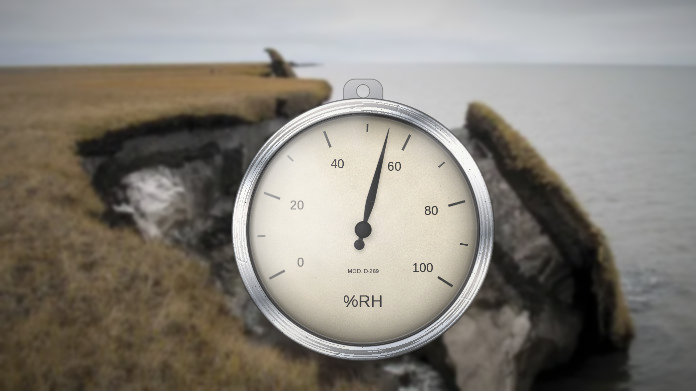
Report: 55 %
